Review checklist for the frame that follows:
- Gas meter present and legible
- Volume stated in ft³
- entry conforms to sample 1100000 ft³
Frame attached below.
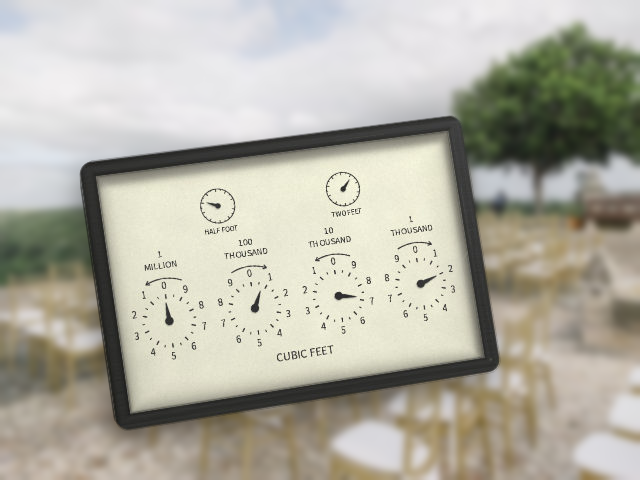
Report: 7200 ft³
